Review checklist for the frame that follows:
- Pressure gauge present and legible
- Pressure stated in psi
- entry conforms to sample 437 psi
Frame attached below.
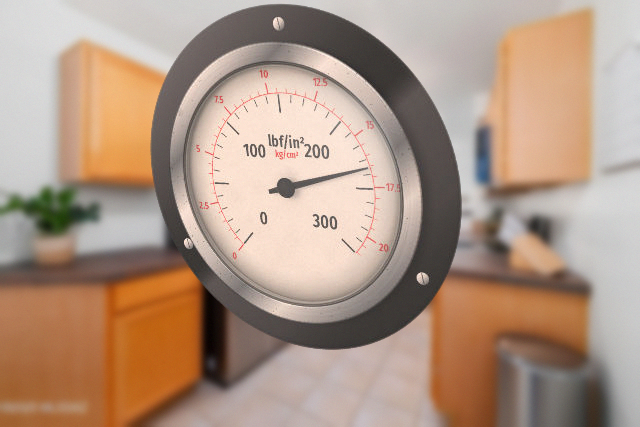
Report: 235 psi
